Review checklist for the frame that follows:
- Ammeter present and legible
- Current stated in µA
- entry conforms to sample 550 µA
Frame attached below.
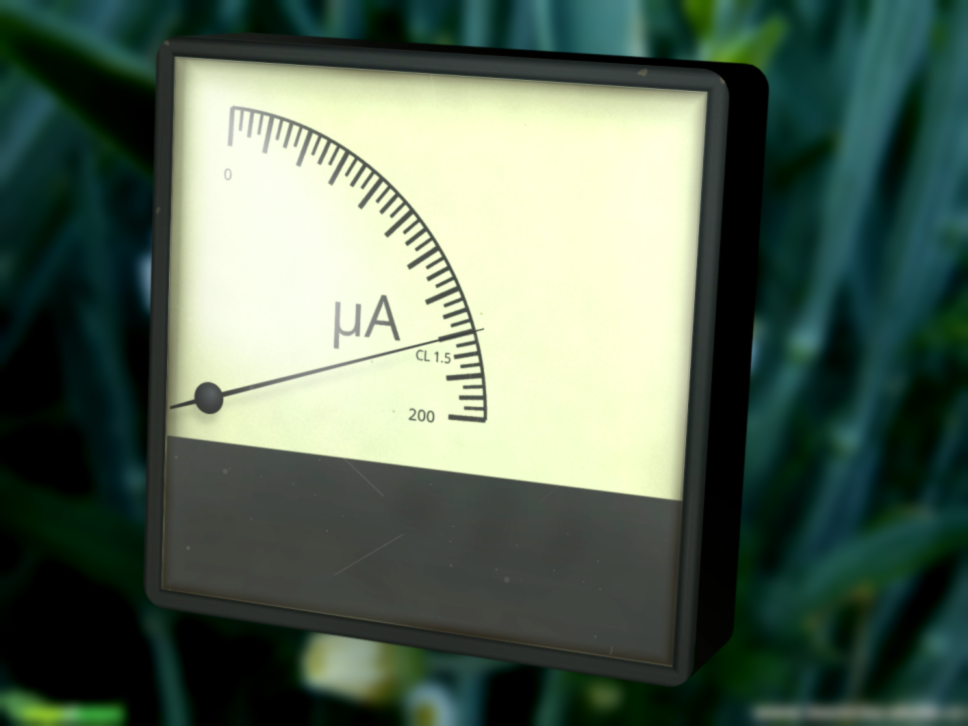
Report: 160 µA
